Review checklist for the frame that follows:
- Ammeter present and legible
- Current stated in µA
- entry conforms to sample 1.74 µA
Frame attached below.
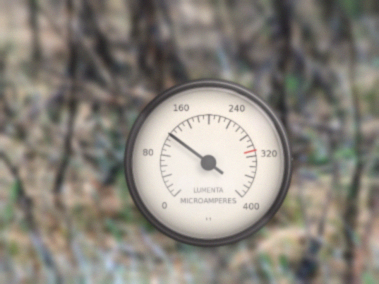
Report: 120 µA
